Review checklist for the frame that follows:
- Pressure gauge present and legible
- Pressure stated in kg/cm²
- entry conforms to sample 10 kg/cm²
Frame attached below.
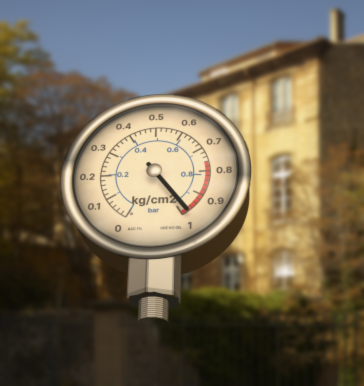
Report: 0.98 kg/cm²
